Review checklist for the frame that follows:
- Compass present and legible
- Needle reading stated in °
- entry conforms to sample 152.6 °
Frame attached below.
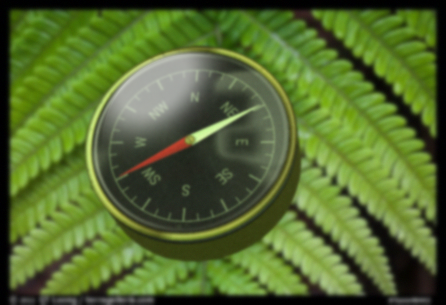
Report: 240 °
